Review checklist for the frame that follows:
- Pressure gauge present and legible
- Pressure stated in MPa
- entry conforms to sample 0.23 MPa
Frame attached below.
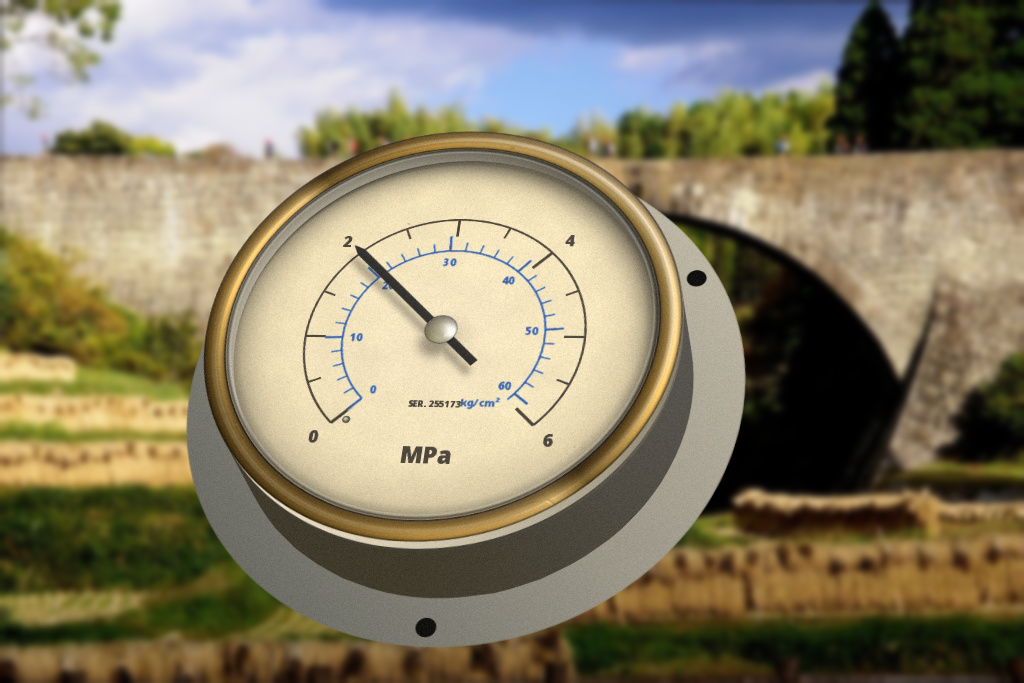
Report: 2 MPa
